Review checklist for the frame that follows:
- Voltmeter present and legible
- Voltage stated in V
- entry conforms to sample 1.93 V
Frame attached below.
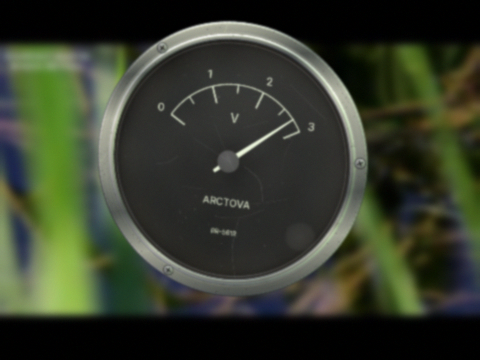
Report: 2.75 V
